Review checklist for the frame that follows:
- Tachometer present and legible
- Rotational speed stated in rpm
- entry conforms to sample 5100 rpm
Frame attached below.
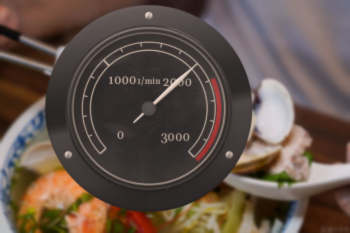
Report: 2000 rpm
